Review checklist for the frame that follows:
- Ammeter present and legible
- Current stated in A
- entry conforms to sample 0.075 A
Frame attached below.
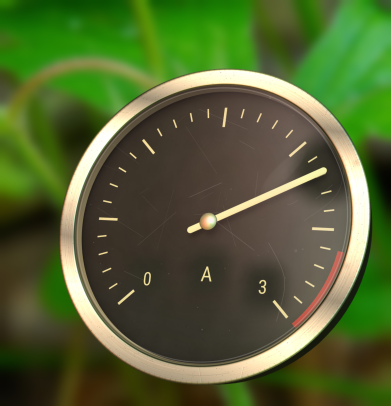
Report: 2.2 A
